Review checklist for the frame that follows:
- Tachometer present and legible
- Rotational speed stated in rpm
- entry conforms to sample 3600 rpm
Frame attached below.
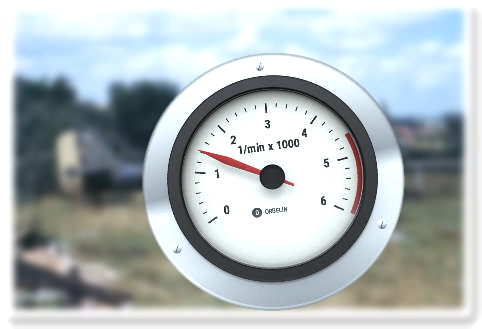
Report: 1400 rpm
